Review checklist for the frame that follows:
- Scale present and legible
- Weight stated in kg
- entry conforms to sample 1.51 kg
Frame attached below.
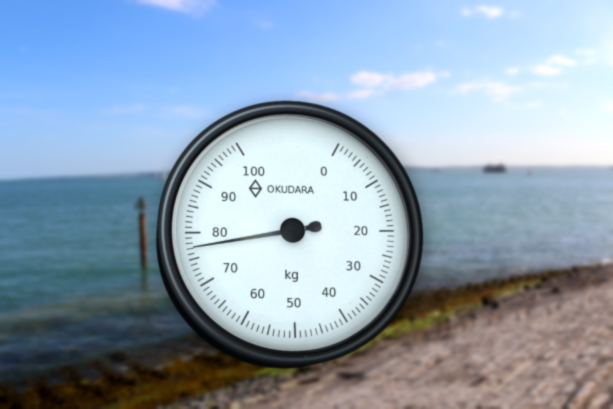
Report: 77 kg
